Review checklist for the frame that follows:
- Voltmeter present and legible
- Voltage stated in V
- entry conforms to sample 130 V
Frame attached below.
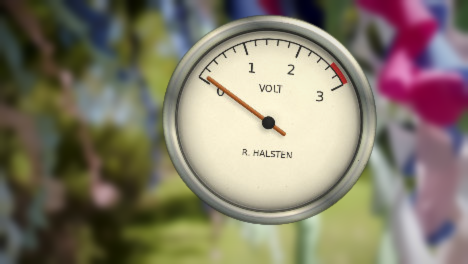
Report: 0.1 V
